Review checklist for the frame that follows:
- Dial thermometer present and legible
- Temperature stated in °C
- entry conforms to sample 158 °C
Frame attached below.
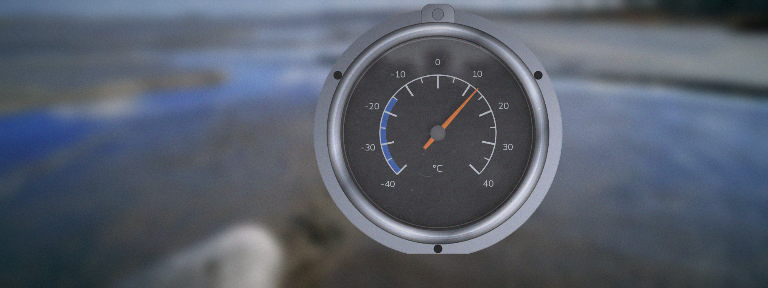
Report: 12.5 °C
